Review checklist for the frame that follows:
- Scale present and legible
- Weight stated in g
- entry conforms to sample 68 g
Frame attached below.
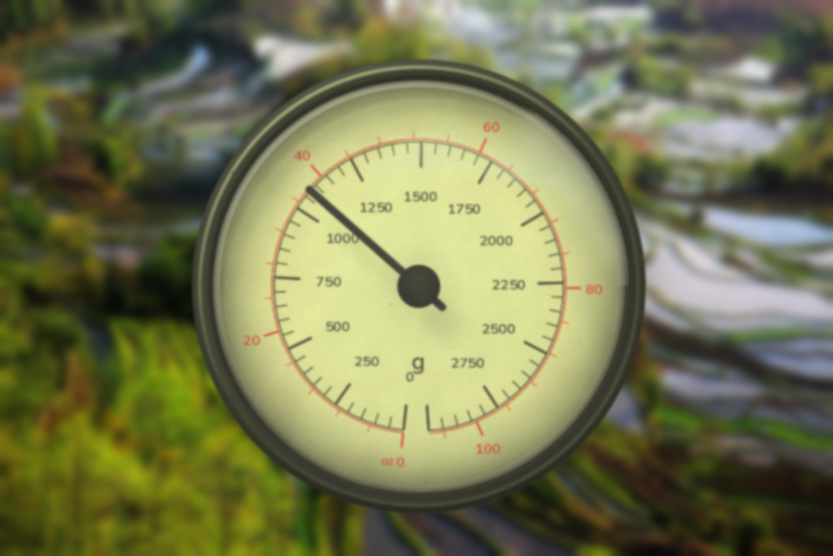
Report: 1075 g
